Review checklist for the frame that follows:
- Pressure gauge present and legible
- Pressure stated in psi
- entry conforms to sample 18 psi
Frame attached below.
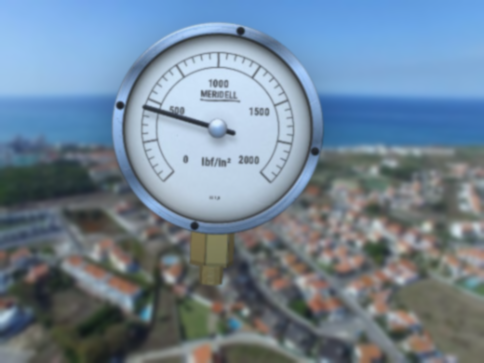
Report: 450 psi
